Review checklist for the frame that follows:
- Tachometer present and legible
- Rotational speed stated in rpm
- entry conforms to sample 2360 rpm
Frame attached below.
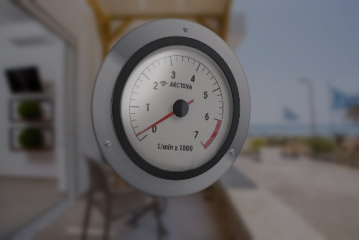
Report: 200 rpm
